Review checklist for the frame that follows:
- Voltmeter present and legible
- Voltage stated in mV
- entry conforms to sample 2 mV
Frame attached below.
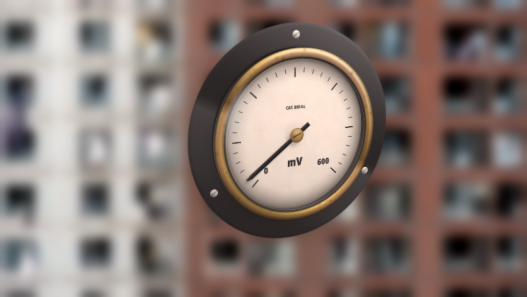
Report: 20 mV
